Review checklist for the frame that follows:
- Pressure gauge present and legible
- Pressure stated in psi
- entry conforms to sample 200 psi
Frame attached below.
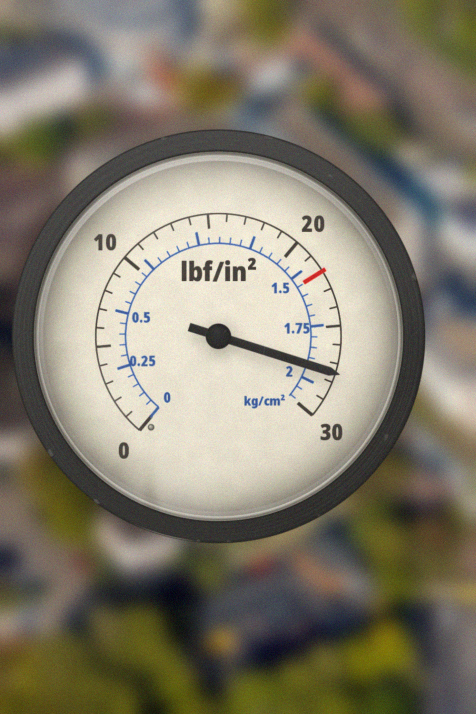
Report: 27.5 psi
